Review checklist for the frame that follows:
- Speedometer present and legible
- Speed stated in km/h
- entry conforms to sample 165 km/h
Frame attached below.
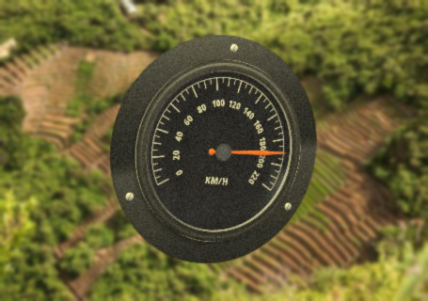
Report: 190 km/h
